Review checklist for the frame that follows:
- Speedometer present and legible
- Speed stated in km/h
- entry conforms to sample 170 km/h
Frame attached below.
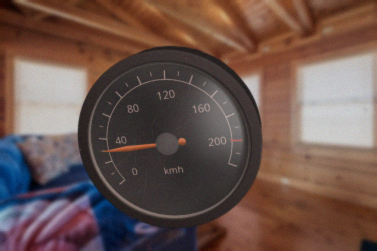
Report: 30 km/h
